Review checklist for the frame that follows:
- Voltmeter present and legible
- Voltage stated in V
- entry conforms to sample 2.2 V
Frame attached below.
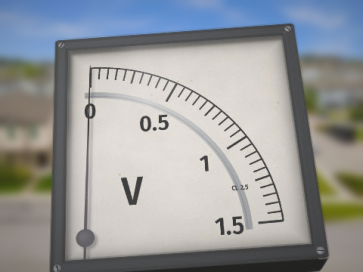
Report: 0 V
